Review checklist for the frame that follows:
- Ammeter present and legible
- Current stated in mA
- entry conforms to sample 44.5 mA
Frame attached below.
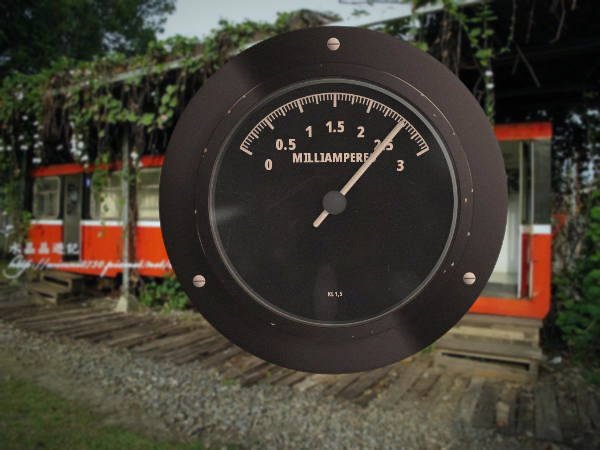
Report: 2.5 mA
